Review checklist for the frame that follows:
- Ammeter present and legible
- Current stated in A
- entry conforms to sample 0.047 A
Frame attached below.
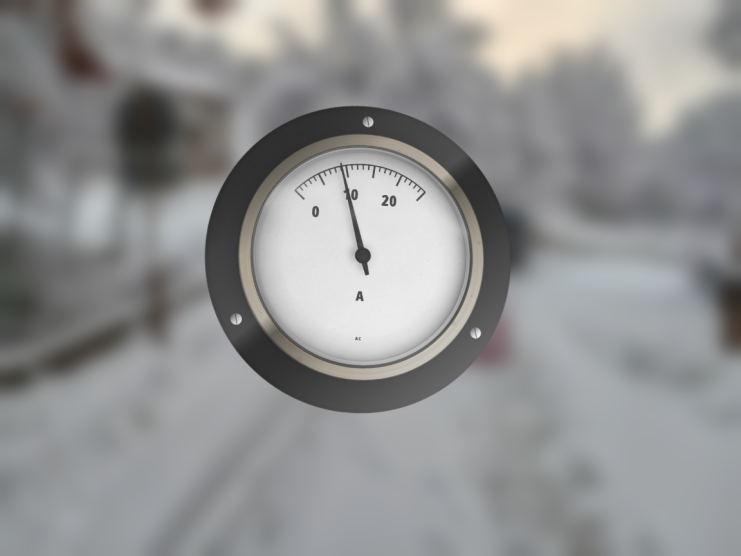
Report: 9 A
